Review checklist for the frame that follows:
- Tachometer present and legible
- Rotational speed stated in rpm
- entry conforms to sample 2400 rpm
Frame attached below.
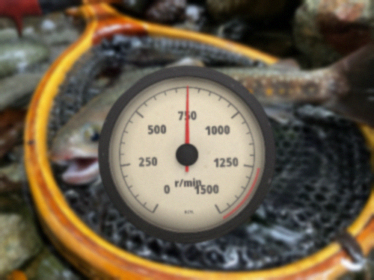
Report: 750 rpm
